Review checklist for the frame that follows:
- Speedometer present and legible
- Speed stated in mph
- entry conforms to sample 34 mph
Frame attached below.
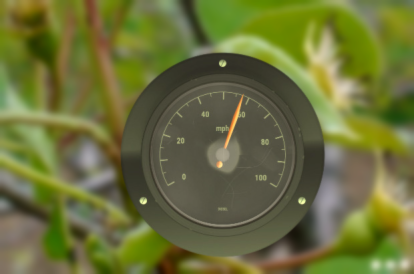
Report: 57.5 mph
